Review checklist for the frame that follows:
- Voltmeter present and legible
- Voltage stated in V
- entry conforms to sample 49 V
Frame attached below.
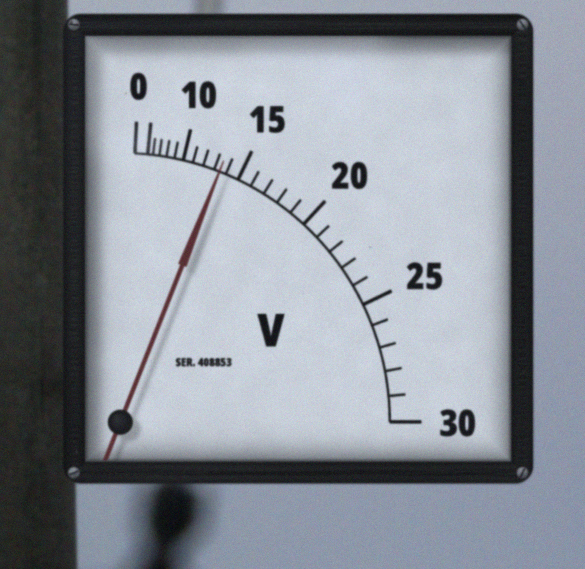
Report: 13.5 V
